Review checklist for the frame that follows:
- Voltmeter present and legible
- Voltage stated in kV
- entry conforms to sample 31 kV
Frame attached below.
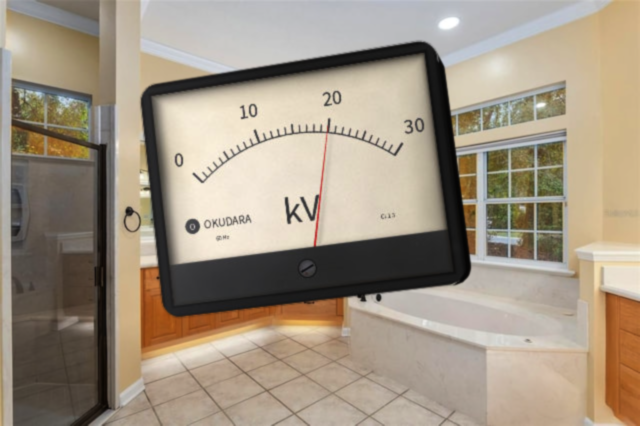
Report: 20 kV
